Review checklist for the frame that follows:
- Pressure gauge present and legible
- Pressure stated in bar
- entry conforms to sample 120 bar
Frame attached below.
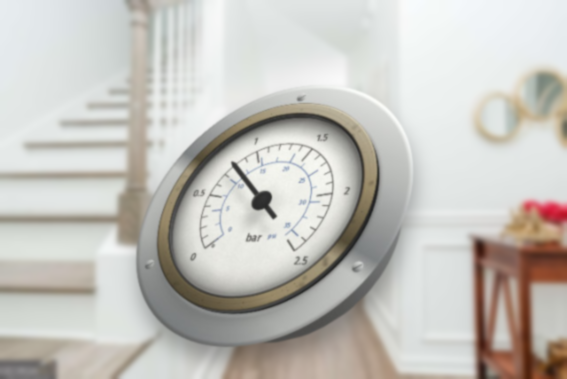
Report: 0.8 bar
